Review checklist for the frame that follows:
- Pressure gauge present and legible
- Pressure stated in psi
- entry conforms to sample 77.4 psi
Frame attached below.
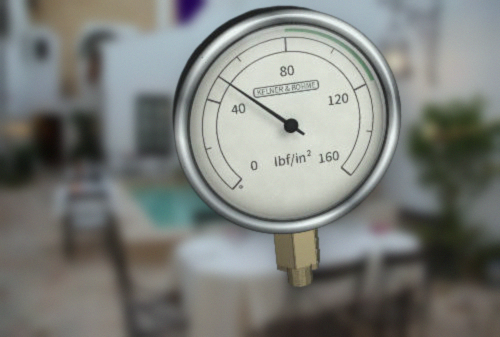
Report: 50 psi
